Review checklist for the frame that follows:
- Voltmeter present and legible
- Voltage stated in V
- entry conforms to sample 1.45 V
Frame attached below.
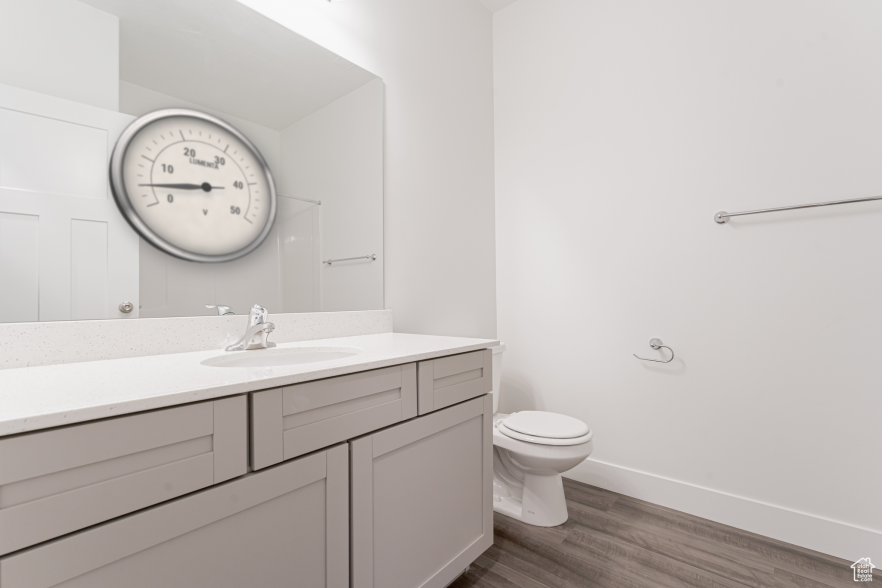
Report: 4 V
